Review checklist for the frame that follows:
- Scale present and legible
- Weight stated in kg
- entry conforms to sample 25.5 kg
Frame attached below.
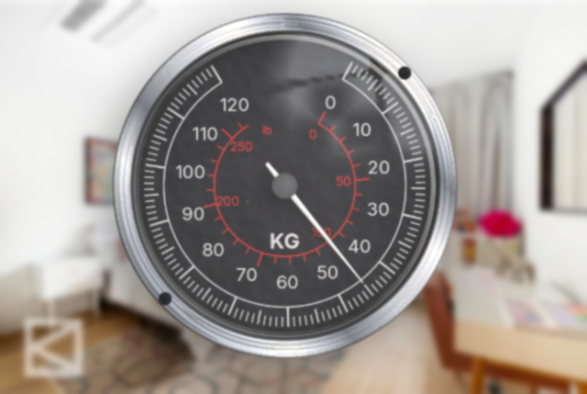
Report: 45 kg
